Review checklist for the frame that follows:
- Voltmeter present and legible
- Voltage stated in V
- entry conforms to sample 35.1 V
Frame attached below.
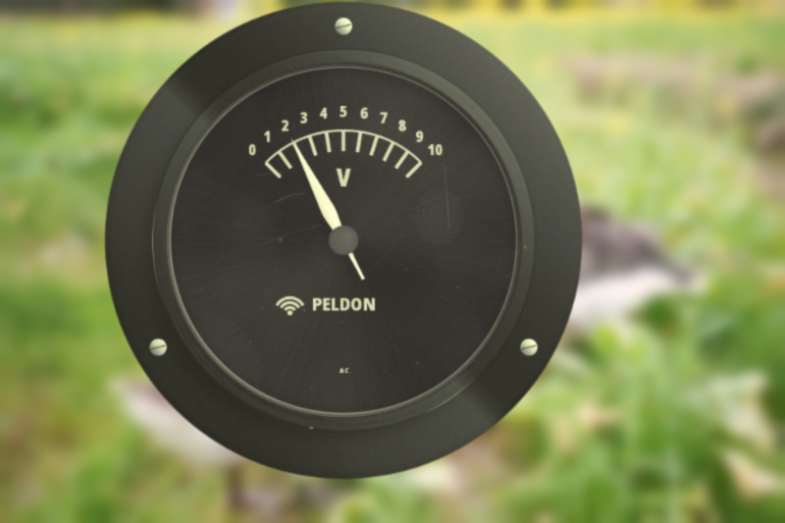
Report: 2 V
